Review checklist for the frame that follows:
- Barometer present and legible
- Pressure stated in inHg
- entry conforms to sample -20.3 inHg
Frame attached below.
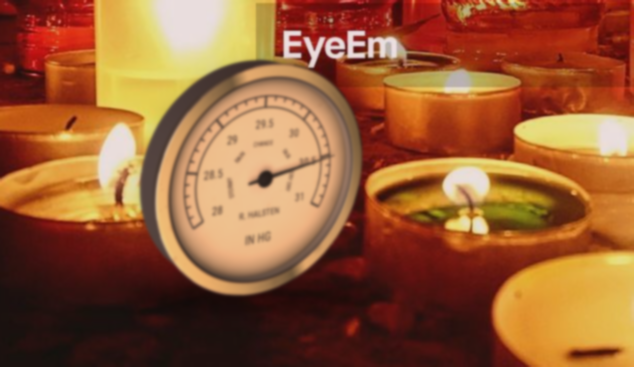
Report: 30.5 inHg
